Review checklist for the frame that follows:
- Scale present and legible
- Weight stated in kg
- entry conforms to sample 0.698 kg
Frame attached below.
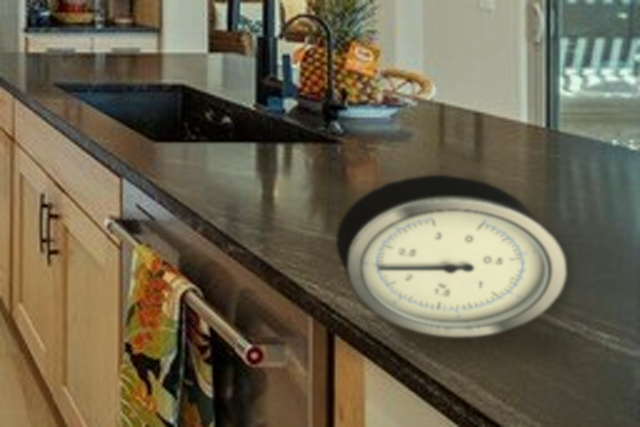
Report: 2.25 kg
